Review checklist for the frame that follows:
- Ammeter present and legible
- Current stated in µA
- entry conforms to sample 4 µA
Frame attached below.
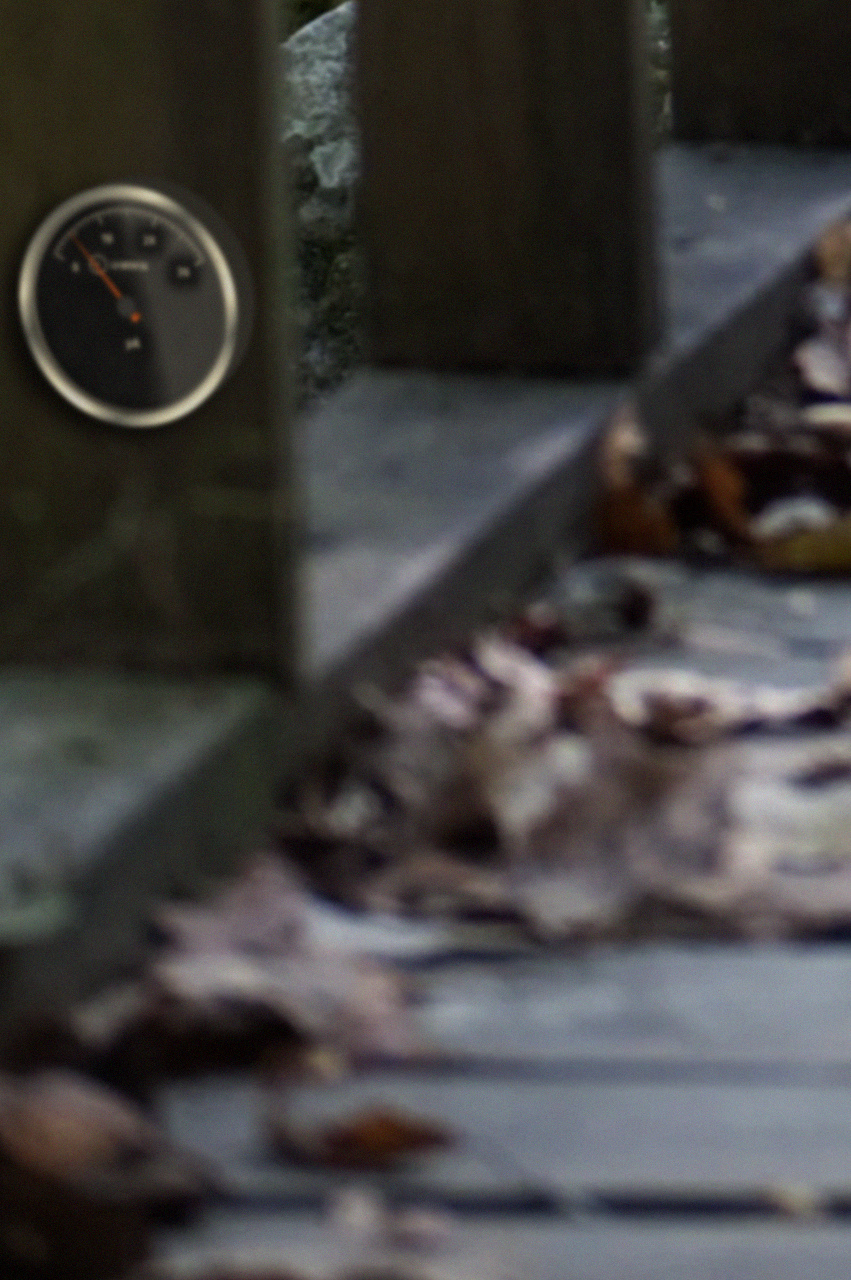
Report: 5 µA
